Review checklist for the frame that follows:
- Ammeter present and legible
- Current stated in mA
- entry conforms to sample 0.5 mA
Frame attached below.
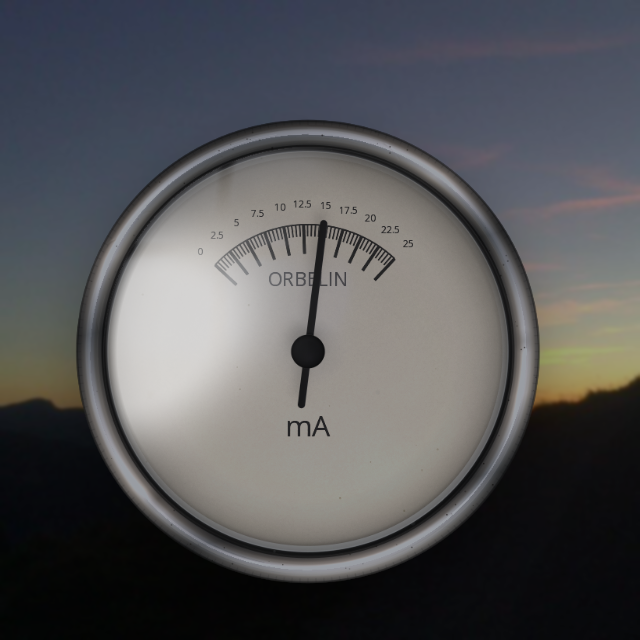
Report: 15 mA
